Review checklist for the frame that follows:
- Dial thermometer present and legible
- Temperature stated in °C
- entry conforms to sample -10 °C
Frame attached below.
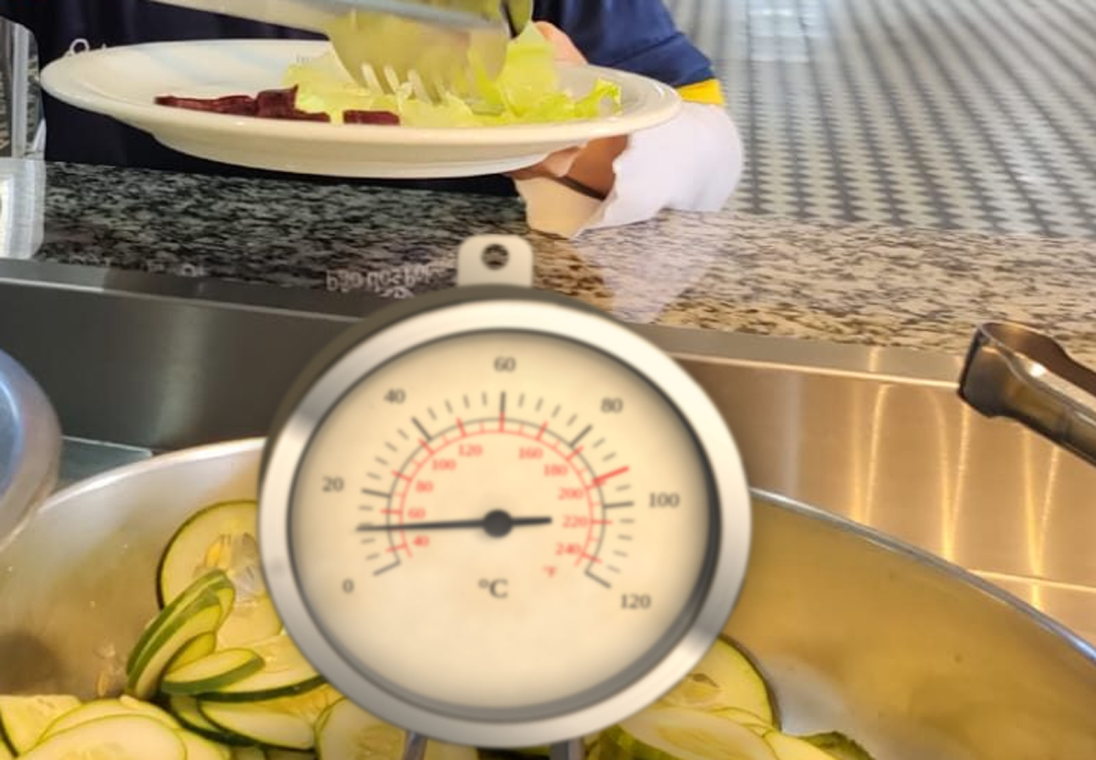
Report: 12 °C
